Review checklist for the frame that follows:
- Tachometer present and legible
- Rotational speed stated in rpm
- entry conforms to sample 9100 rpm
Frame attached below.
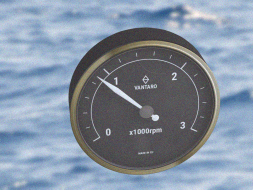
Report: 900 rpm
